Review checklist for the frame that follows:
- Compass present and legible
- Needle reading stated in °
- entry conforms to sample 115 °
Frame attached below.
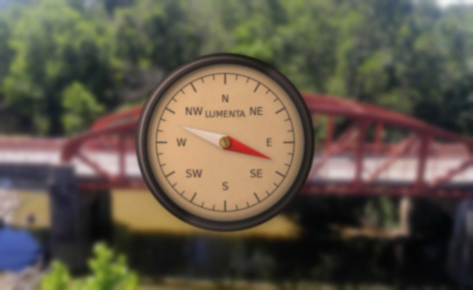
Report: 110 °
